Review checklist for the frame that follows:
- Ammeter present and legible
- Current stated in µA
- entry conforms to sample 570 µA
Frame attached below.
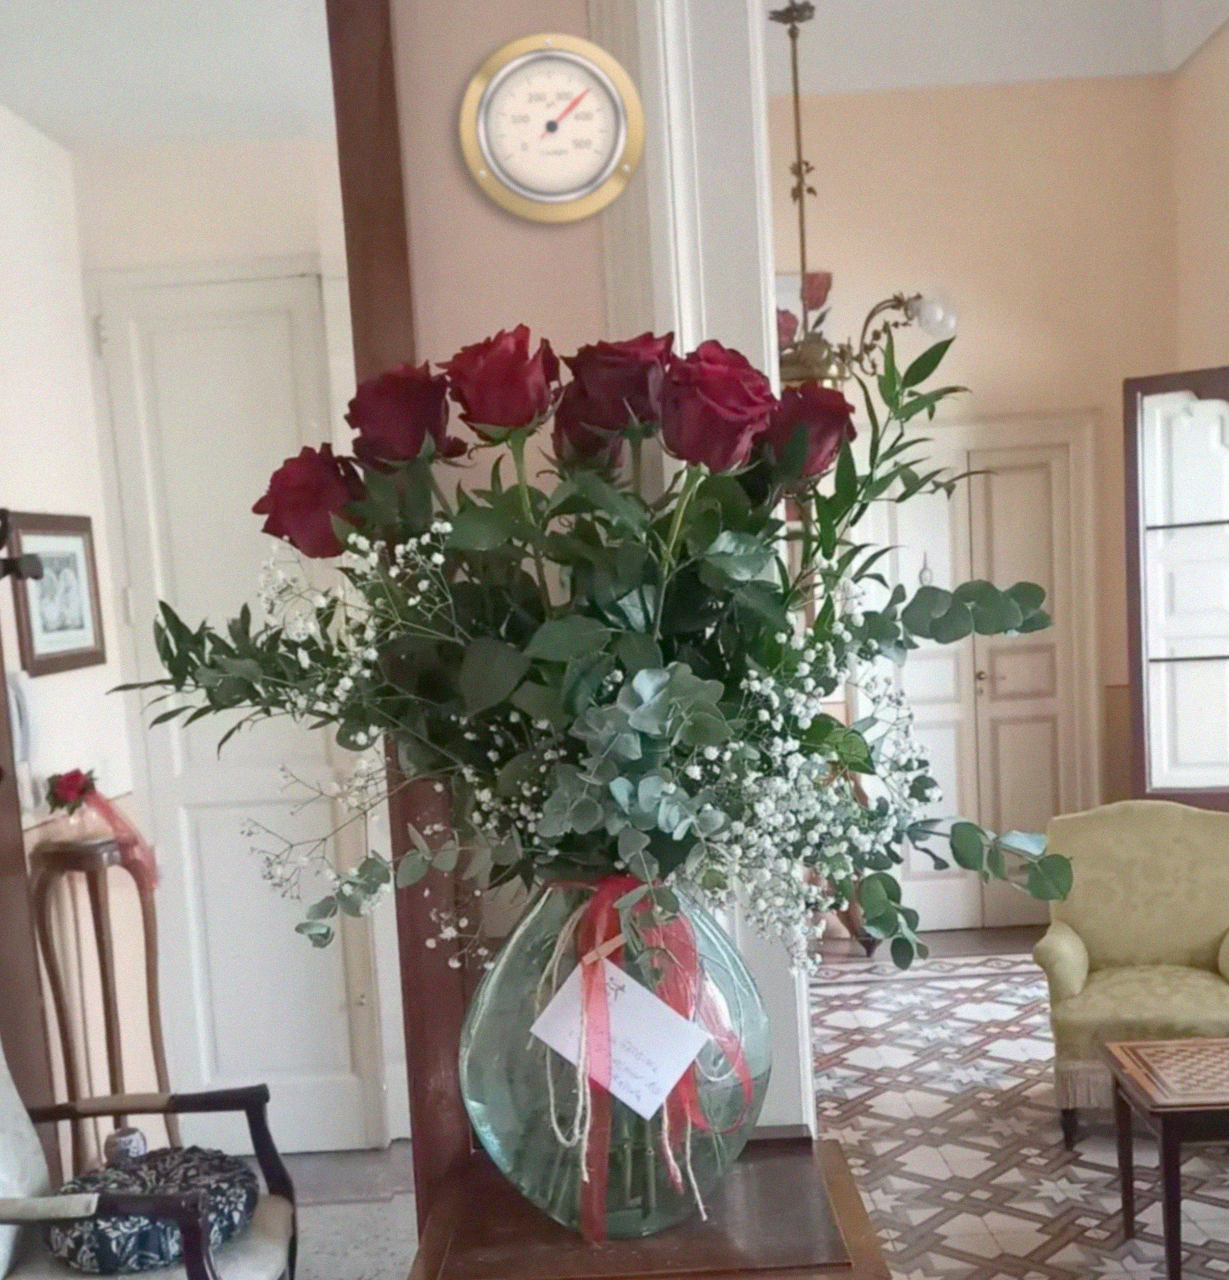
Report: 350 µA
